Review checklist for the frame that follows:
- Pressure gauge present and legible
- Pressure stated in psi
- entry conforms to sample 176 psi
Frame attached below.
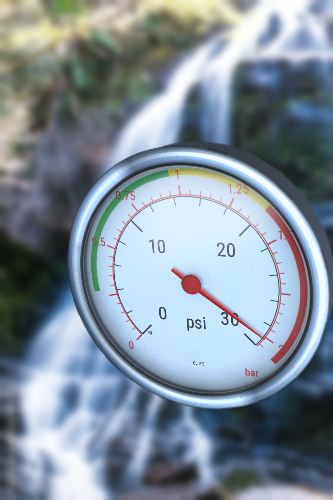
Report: 29 psi
